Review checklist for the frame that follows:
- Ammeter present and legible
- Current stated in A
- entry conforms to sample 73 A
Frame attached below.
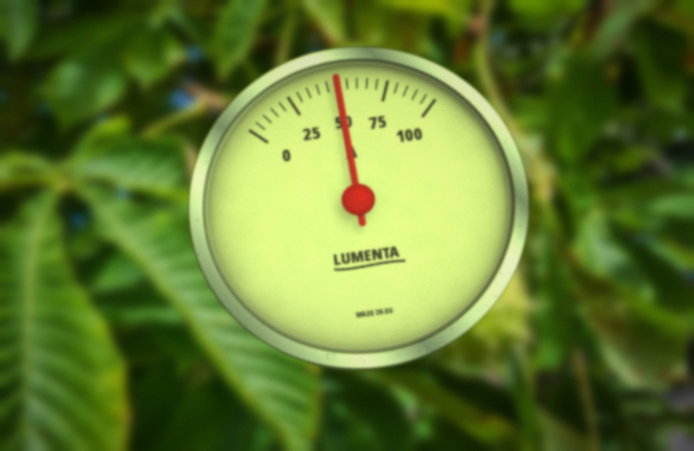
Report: 50 A
